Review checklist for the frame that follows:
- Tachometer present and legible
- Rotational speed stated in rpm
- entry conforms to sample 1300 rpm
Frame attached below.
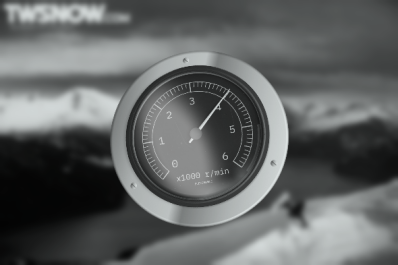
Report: 4000 rpm
